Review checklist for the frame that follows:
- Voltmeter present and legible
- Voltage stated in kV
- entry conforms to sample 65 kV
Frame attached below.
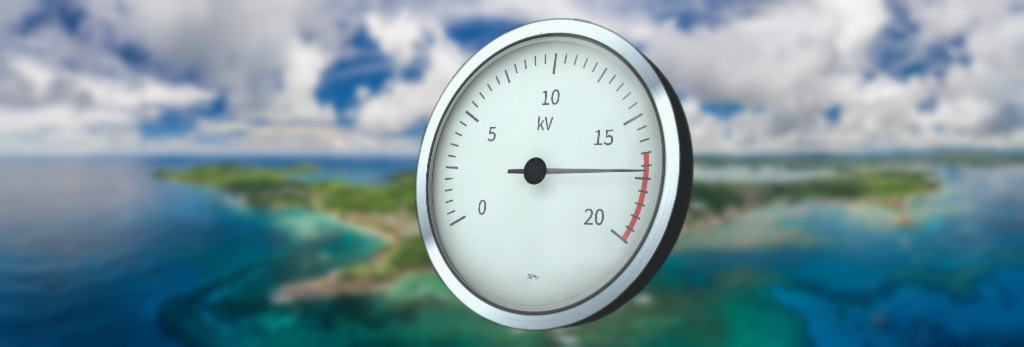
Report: 17.25 kV
